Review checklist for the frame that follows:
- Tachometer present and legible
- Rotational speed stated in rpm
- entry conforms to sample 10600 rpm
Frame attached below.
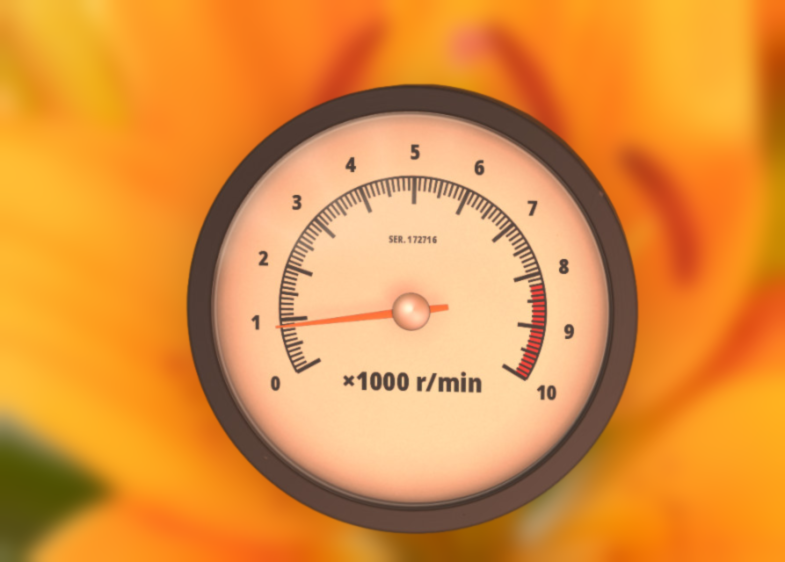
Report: 900 rpm
